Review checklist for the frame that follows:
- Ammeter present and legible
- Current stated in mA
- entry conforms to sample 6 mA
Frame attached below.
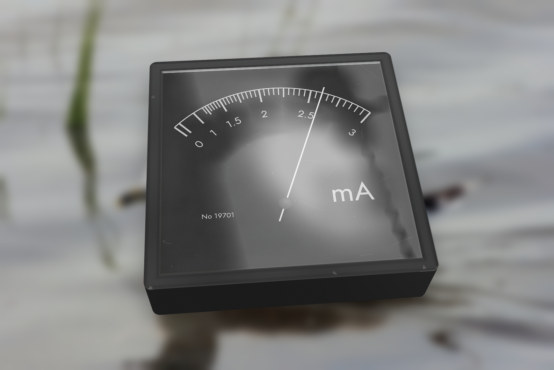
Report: 2.6 mA
